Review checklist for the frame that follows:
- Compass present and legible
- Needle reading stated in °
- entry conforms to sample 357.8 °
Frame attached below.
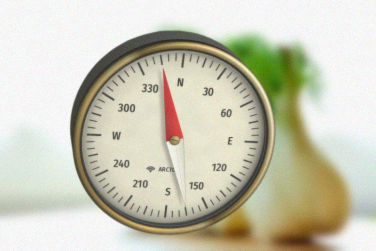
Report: 345 °
